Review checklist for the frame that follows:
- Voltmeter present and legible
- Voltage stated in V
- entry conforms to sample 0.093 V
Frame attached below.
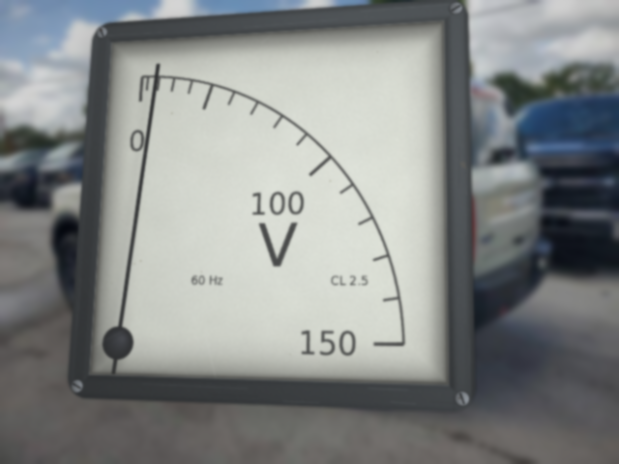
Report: 20 V
